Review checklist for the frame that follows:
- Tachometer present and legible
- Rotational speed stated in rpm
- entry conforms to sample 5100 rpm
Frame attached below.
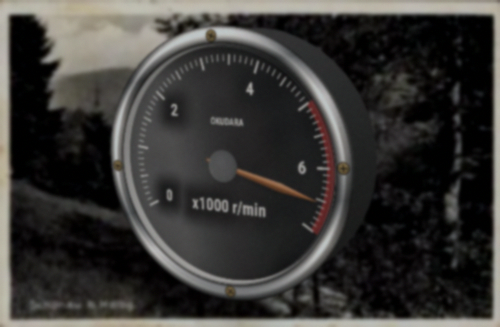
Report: 6500 rpm
